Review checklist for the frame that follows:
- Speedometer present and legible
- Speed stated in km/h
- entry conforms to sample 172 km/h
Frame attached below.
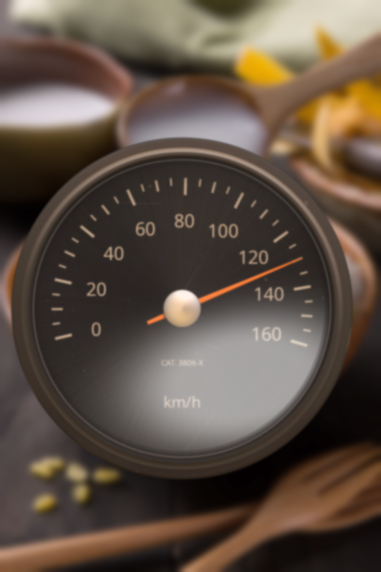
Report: 130 km/h
